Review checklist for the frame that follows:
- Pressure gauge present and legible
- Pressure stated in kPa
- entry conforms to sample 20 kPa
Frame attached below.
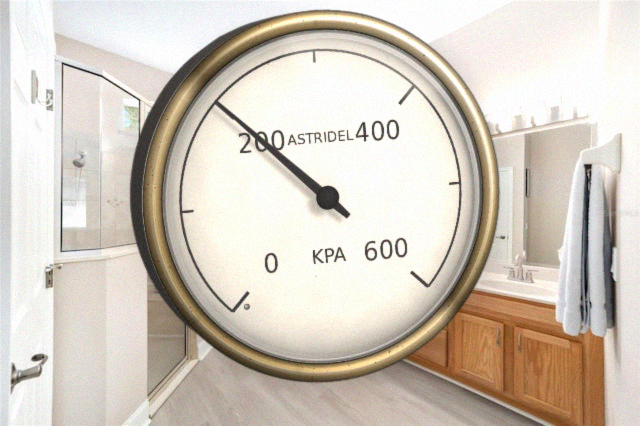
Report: 200 kPa
